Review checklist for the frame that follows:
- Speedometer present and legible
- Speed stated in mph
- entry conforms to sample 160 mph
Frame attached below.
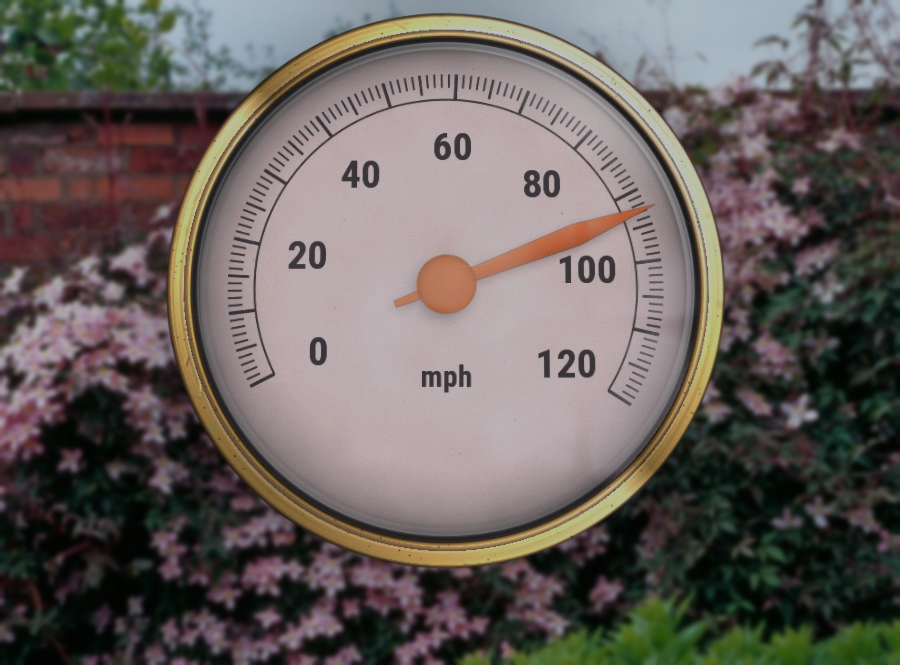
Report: 93 mph
